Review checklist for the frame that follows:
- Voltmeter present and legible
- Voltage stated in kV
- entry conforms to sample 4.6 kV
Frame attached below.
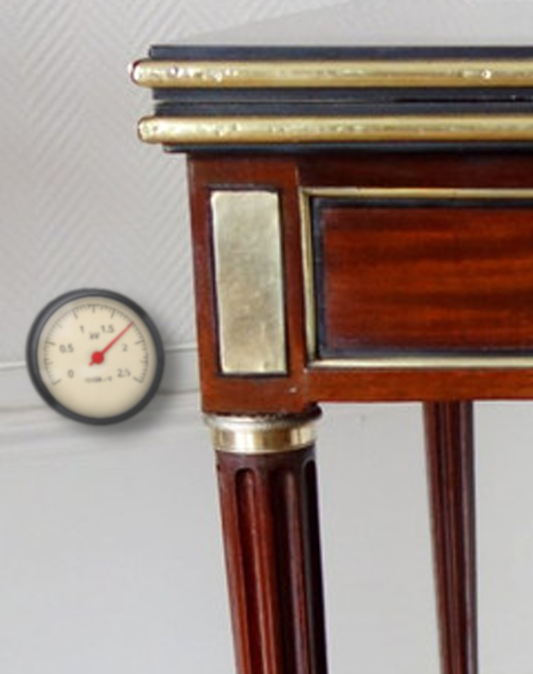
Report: 1.75 kV
